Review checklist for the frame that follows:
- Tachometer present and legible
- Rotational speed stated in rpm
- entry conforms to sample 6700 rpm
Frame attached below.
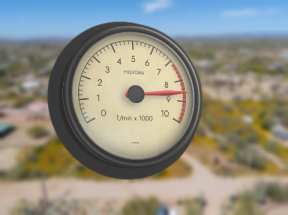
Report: 8600 rpm
